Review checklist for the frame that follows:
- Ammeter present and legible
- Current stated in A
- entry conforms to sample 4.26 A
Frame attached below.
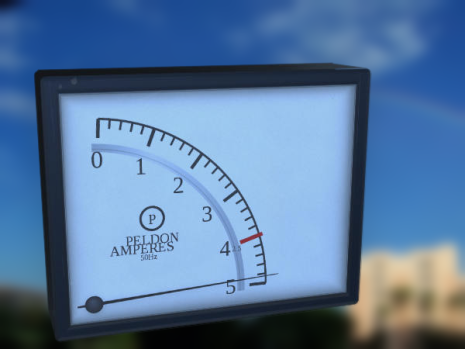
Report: 4.8 A
